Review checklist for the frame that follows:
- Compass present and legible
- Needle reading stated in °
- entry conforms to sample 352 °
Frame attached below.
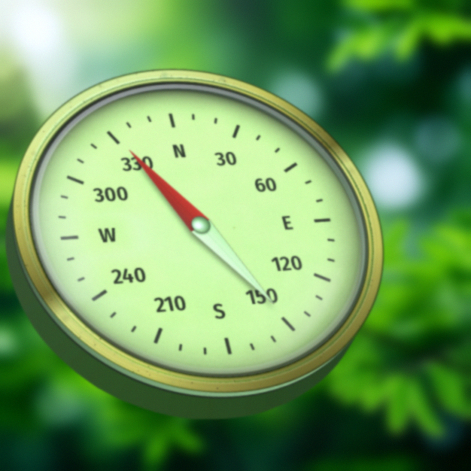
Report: 330 °
